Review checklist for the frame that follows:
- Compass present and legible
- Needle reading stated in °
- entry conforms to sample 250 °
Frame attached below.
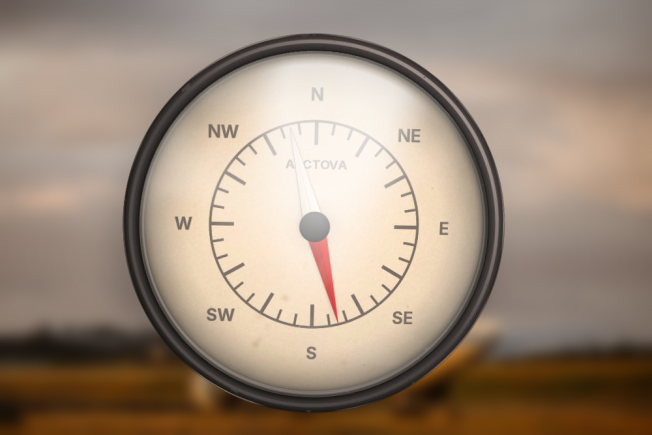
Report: 165 °
